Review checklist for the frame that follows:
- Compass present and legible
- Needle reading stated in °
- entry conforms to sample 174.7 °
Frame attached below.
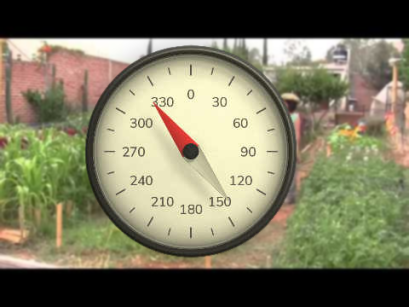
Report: 322.5 °
